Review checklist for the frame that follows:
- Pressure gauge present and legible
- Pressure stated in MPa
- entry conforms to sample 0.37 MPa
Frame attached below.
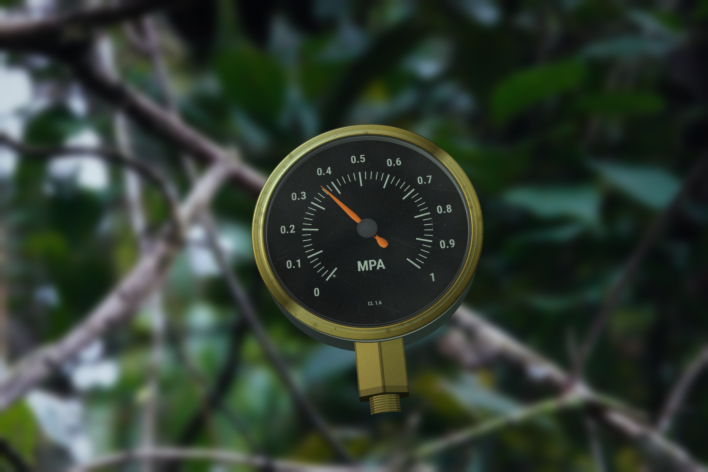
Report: 0.36 MPa
